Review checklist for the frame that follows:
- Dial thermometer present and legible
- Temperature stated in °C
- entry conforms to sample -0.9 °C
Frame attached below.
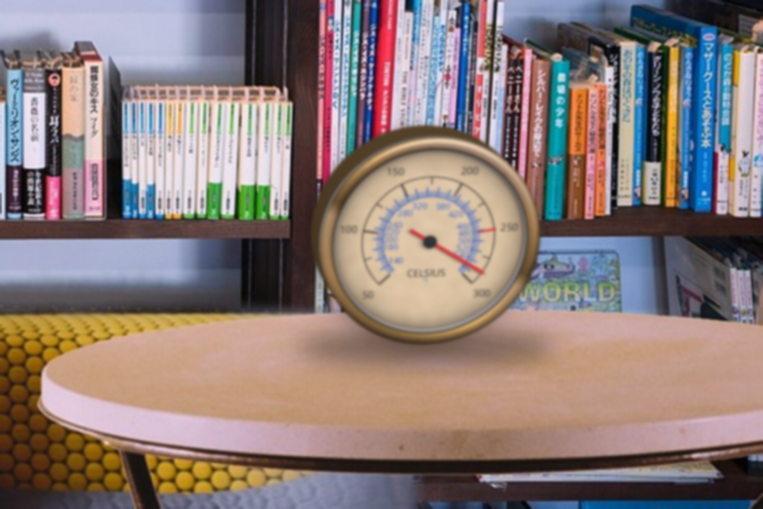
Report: 287.5 °C
